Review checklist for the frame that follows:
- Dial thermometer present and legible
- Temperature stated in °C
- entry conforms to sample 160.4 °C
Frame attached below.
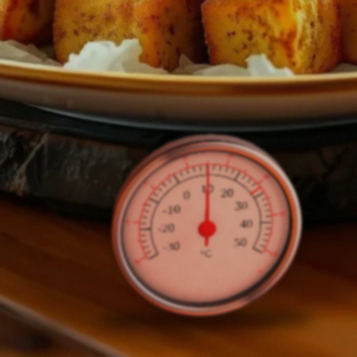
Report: 10 °C
